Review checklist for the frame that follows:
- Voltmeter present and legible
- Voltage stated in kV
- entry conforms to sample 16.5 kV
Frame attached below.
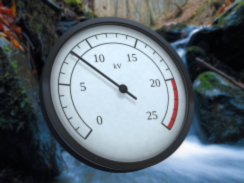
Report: 8 kV
